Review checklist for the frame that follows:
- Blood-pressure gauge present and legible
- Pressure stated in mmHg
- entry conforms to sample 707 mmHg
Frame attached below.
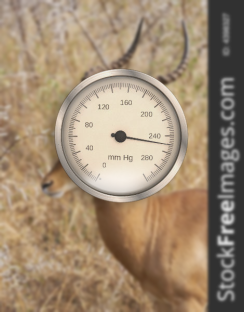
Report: 250 mmHg
